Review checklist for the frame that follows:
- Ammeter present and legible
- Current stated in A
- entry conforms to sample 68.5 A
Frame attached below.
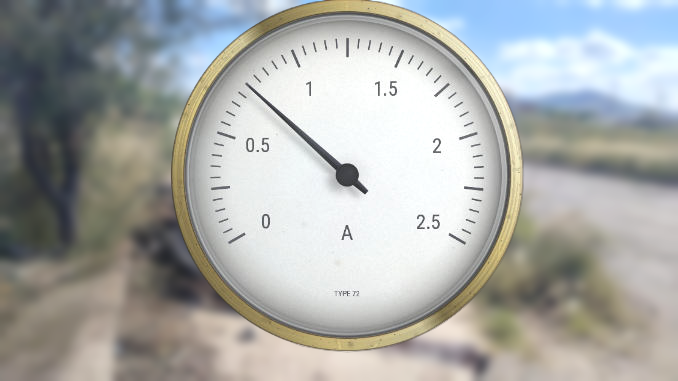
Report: 0.75 A
